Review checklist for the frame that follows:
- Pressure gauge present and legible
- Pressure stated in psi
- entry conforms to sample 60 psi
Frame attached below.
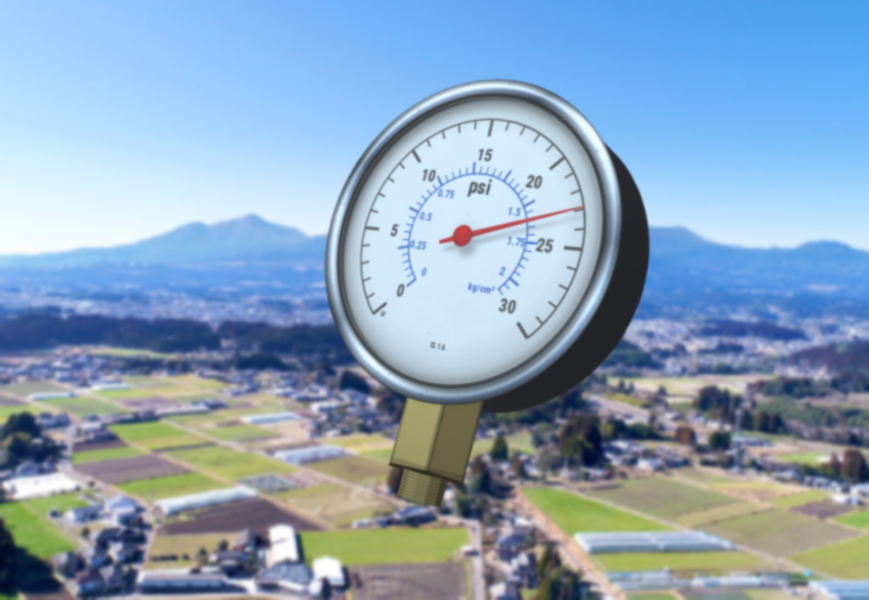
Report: 23 psi
